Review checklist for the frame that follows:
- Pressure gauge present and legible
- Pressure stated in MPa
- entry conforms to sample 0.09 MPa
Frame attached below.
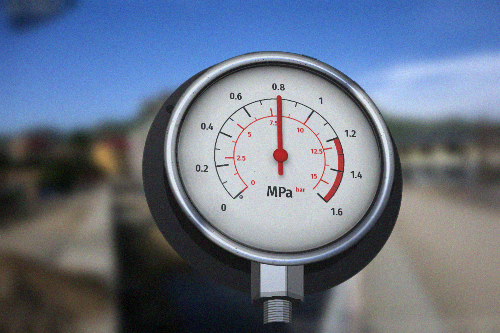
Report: 0.8 MPa
